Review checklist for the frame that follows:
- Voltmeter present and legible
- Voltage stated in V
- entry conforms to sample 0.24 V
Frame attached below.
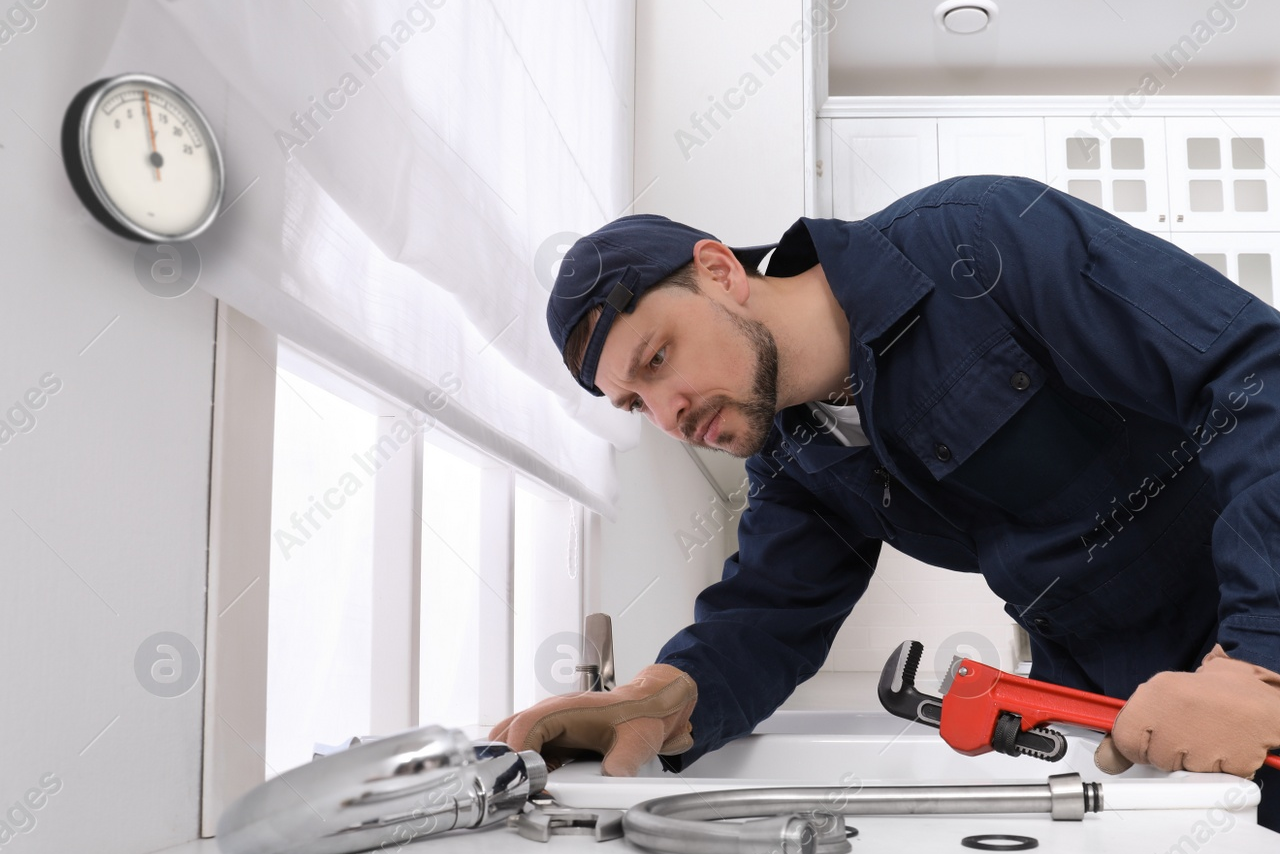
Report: 10 V
